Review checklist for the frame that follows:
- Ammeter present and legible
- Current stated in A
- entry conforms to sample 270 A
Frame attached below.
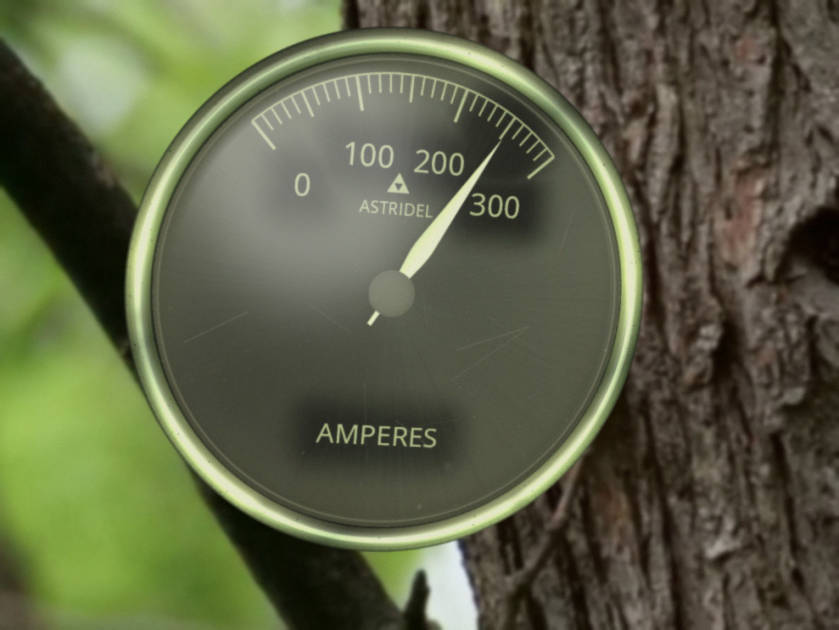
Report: 250 A
